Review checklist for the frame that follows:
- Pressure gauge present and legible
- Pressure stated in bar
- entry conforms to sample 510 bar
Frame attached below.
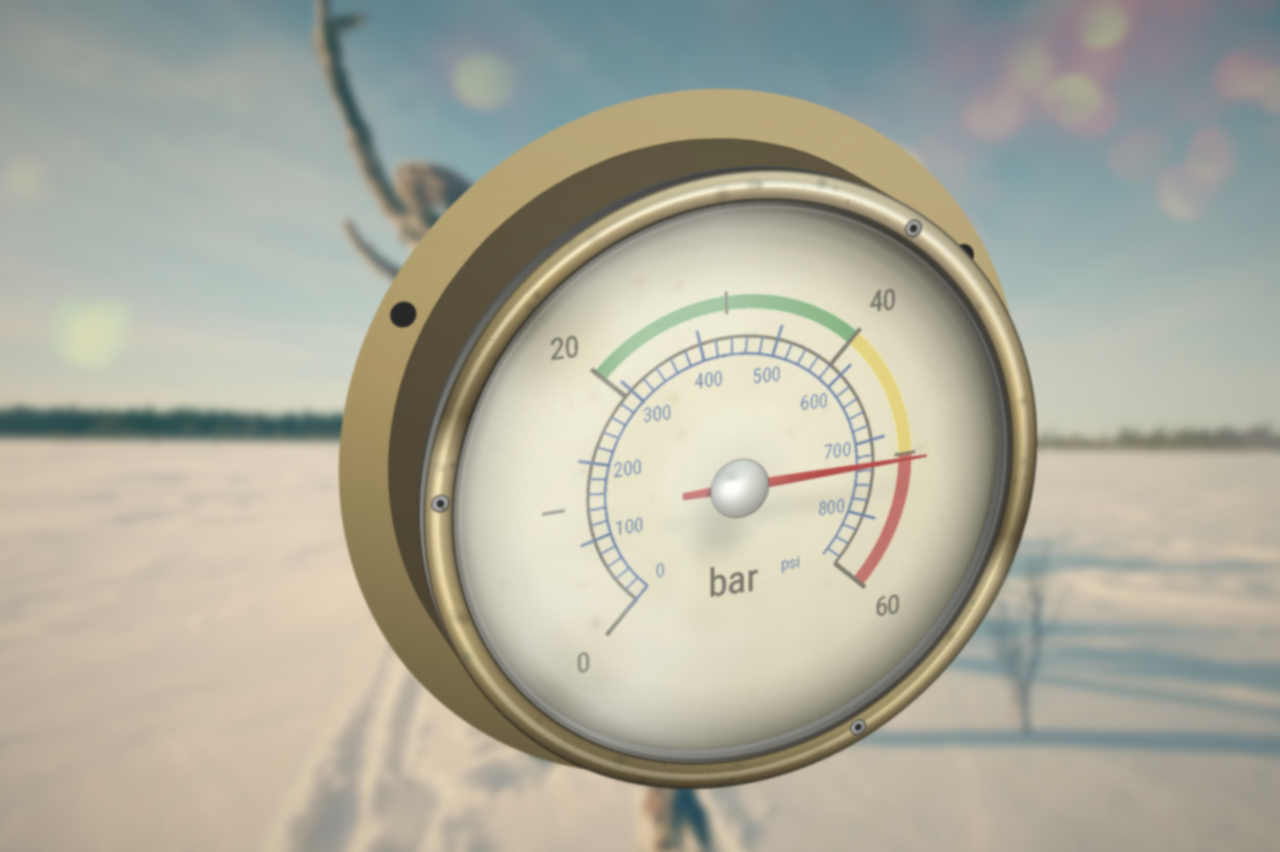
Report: 50 bar
